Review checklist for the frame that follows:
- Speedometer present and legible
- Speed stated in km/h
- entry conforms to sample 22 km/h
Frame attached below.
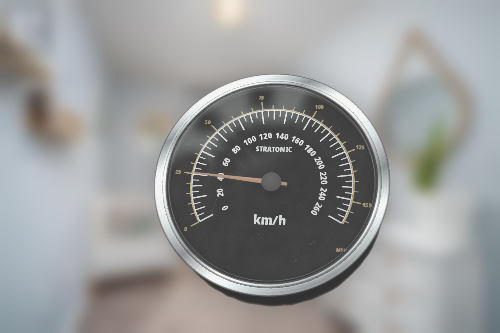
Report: 40 km/h
